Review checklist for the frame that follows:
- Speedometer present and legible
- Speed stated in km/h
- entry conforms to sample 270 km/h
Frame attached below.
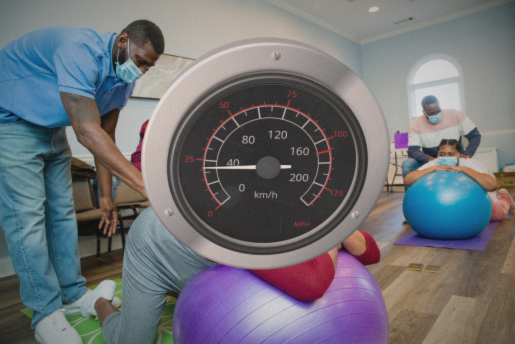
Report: 35 km/h
